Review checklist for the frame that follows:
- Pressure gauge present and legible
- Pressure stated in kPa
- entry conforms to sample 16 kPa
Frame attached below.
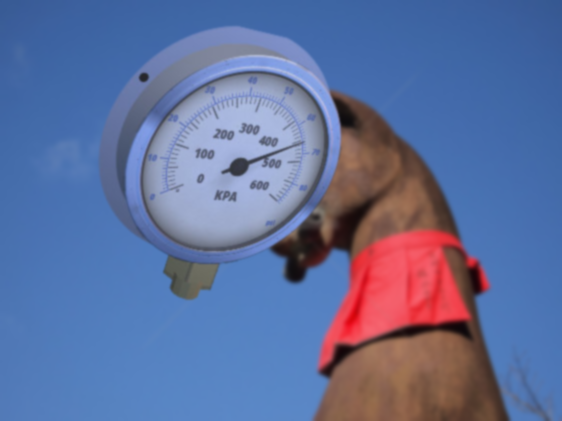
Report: 450 kPa
